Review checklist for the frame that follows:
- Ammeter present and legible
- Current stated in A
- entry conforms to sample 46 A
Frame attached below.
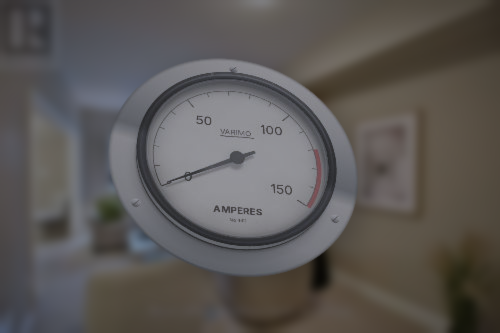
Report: 0 A
